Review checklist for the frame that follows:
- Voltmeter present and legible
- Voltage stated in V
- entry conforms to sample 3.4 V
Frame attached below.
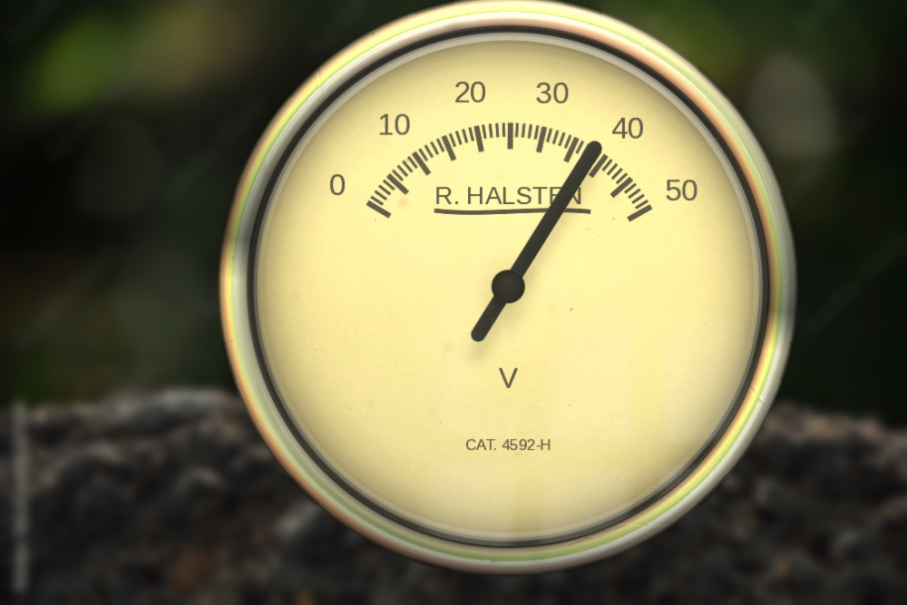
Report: 38 V
